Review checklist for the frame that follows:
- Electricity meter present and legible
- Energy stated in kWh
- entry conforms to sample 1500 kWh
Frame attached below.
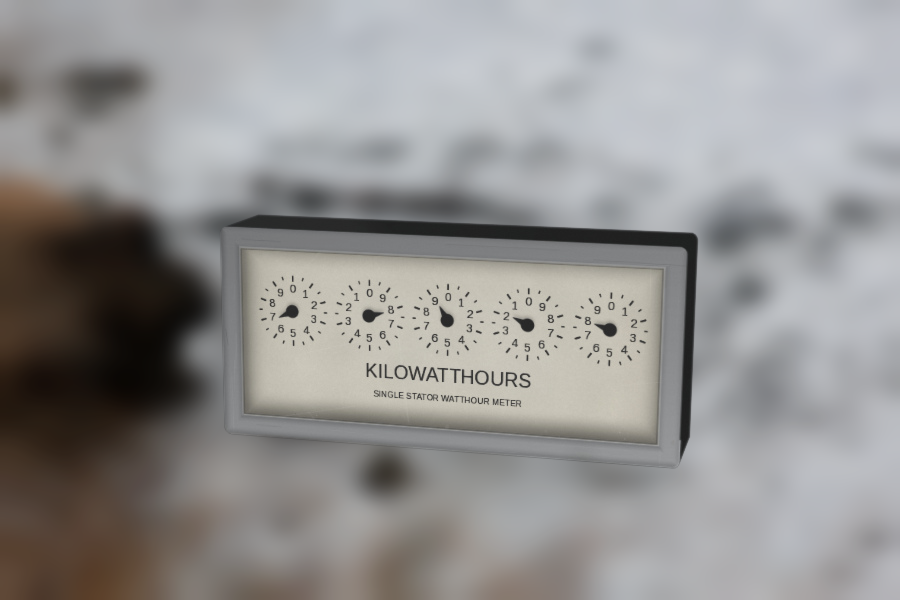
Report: 67918 kWh
